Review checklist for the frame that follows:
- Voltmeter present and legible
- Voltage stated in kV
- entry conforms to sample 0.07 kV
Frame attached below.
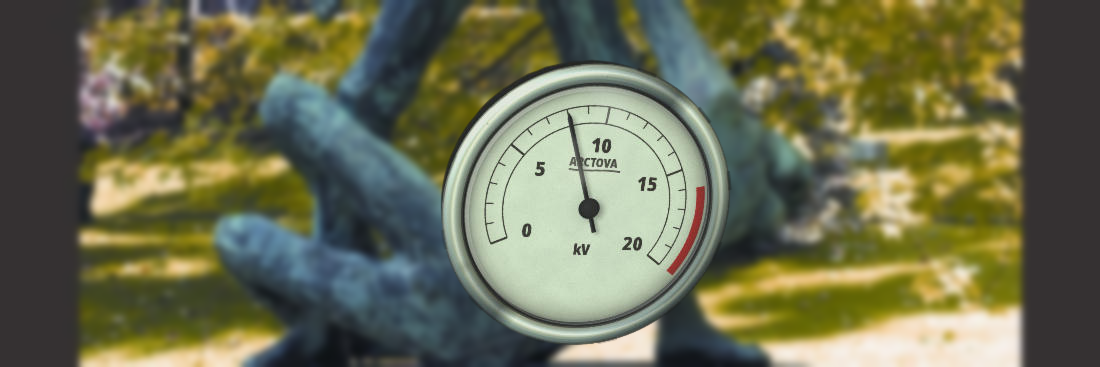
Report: 8 kV
